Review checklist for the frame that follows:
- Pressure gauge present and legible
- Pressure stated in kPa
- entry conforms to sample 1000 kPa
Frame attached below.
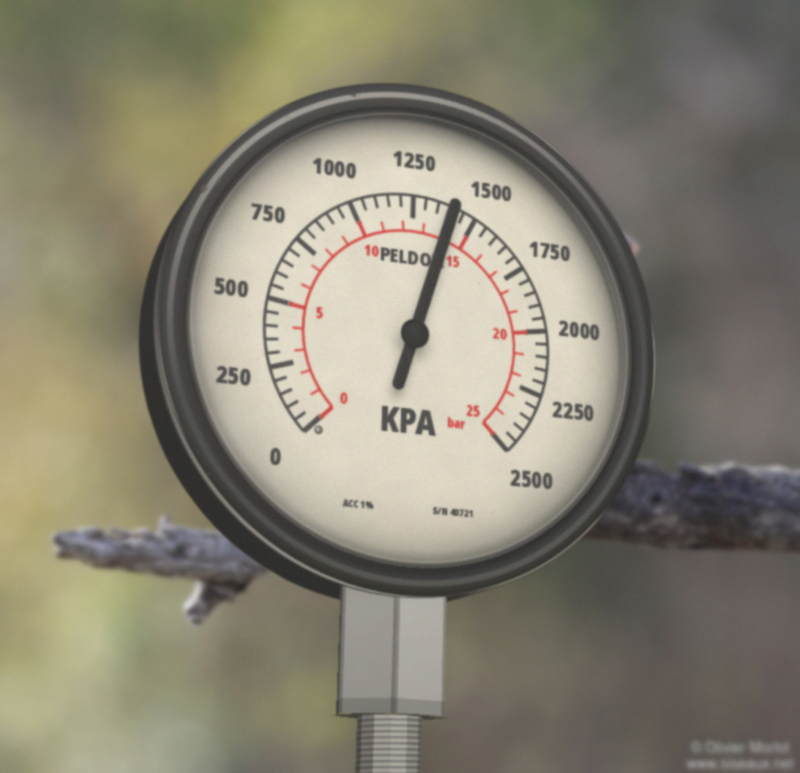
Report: 1400 kPa
